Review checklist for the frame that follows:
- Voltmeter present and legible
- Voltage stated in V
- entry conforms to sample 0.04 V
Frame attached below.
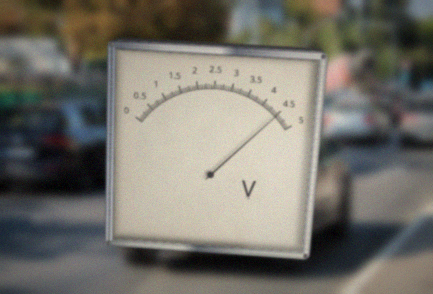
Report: 4.5 V
